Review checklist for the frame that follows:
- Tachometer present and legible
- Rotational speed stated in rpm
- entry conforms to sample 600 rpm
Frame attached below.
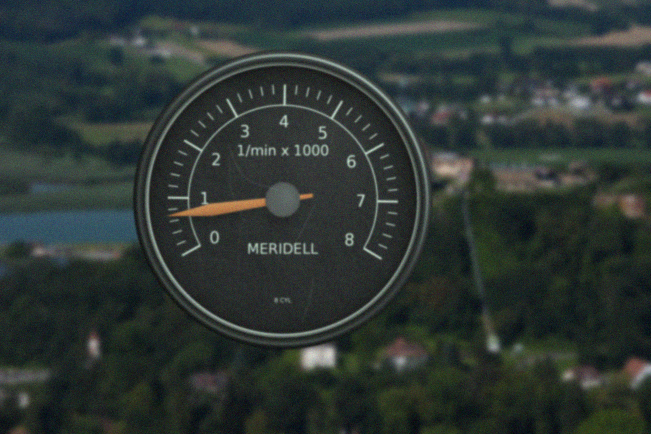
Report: 700 rpm
